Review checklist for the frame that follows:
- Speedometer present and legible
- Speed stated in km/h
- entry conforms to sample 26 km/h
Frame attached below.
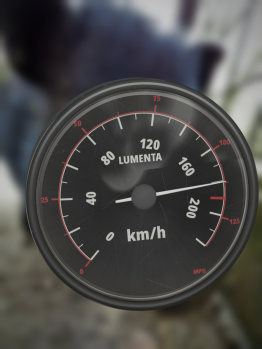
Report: 180 km/h
